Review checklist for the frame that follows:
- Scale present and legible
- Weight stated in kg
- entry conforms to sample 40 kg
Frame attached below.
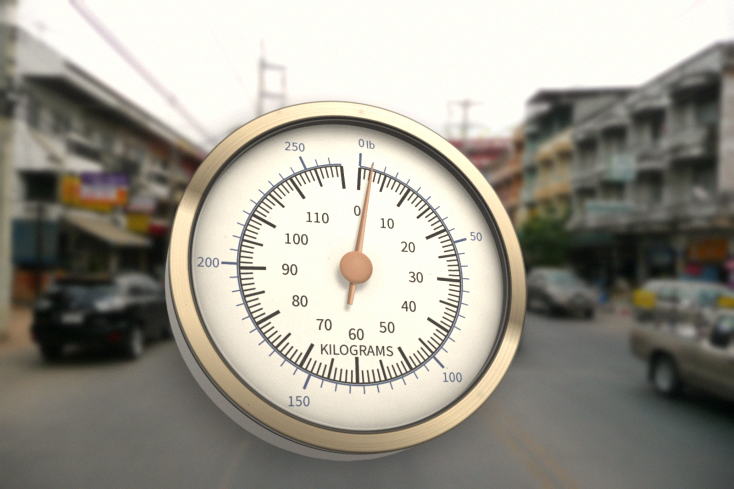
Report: 2 kg
